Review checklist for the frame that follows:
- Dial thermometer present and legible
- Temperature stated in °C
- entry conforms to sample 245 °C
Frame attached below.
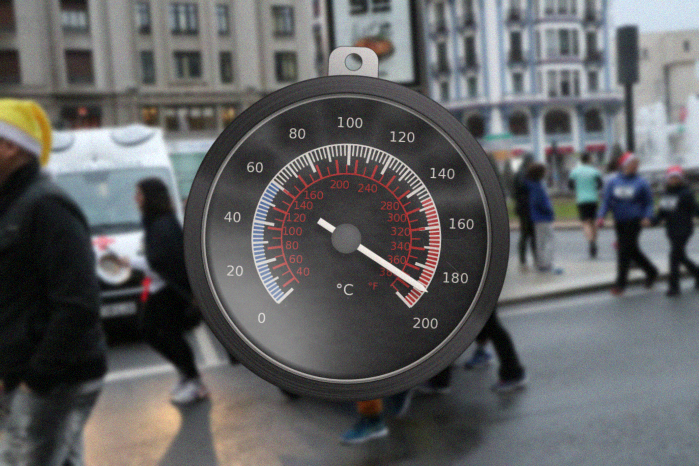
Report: 190 °C
